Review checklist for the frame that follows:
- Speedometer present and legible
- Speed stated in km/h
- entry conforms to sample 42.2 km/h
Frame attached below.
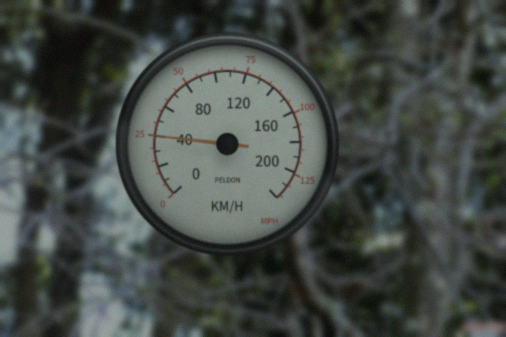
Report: 40 km/h
